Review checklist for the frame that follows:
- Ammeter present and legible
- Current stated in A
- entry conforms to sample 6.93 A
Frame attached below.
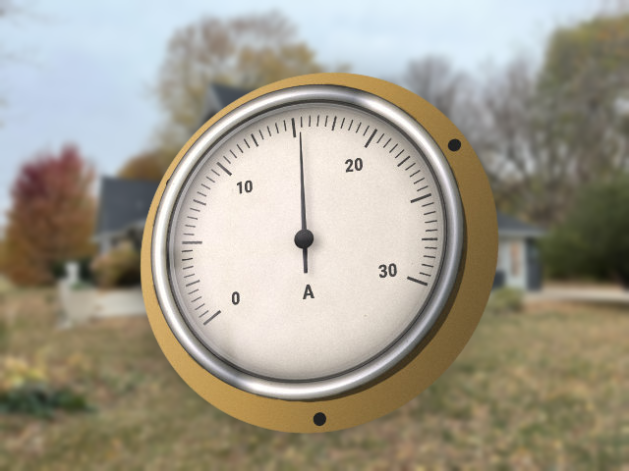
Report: 15.5 A
